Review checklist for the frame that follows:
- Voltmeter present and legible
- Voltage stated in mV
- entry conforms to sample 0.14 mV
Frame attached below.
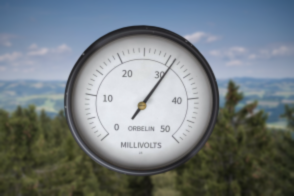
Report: 31 mV
